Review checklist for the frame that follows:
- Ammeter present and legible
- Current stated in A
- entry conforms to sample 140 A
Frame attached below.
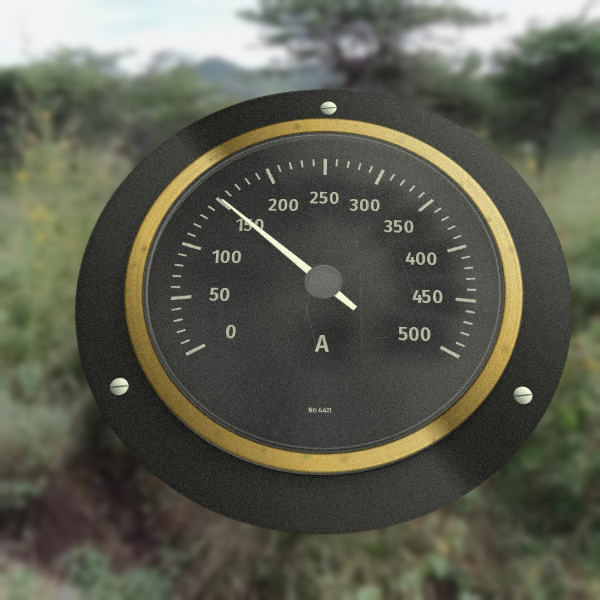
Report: 150 A
